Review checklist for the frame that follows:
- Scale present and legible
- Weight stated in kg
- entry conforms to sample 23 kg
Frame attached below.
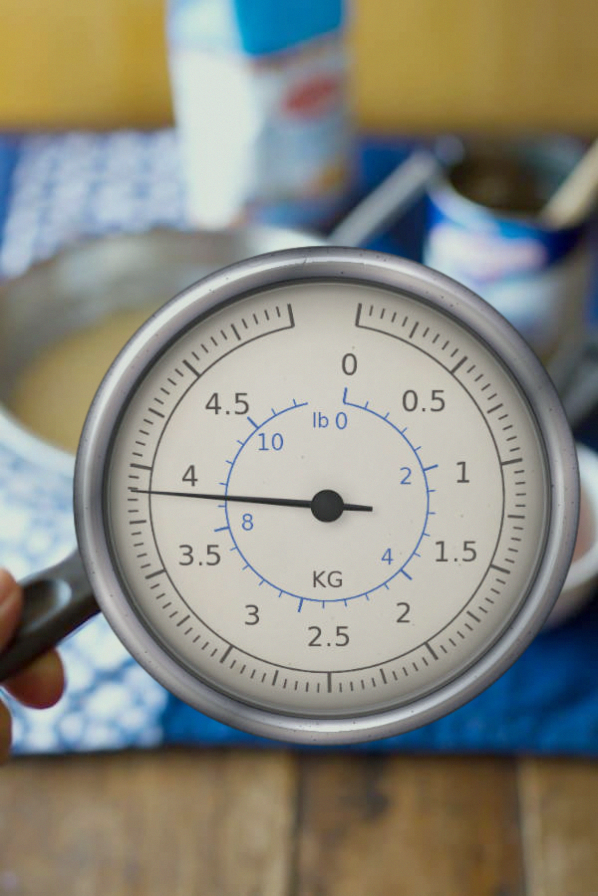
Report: 3.9 kg
